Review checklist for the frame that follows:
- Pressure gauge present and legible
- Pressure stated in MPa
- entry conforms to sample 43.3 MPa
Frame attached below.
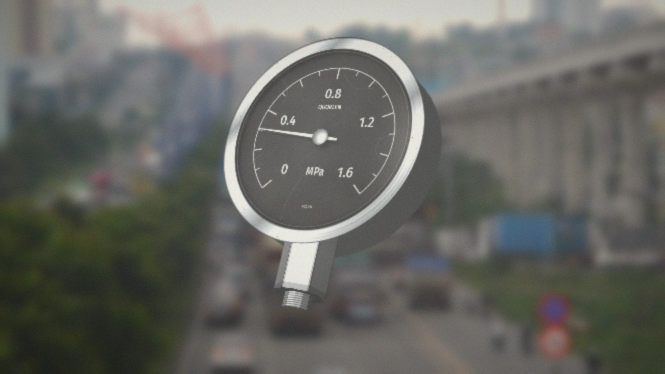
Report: 0.3 MPa
